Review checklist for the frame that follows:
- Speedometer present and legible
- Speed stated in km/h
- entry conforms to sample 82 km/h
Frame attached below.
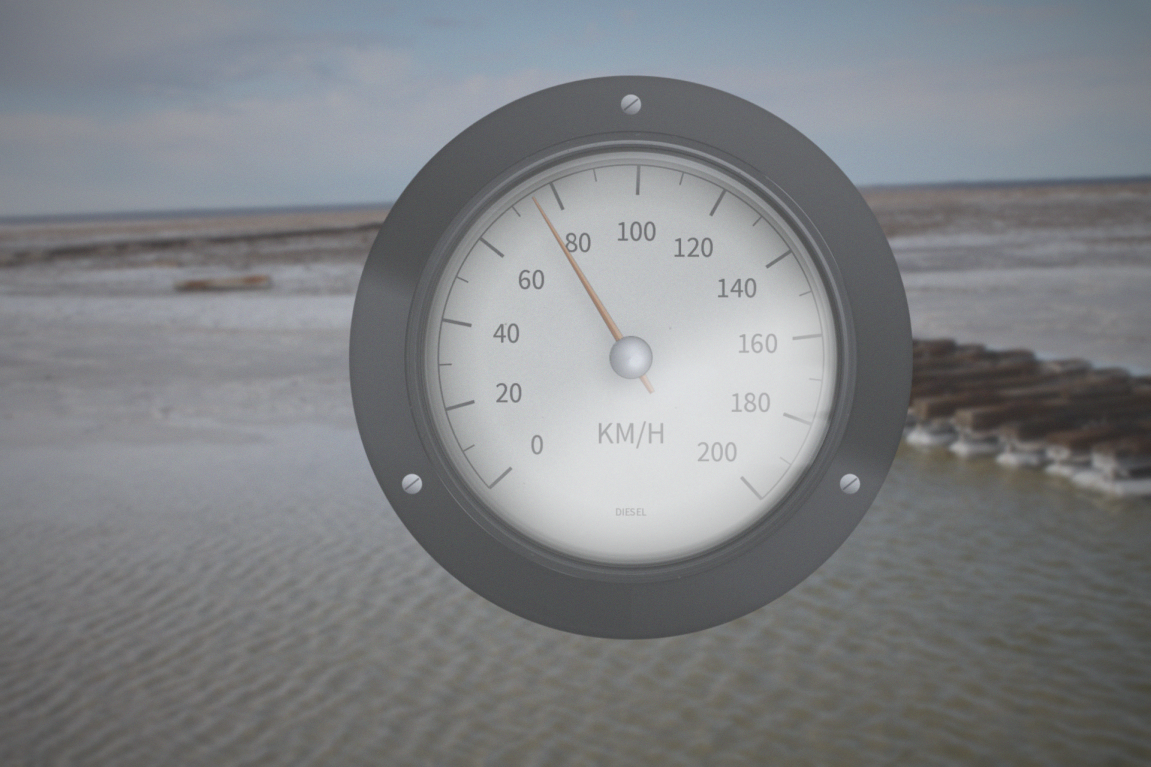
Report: 75 km/h
